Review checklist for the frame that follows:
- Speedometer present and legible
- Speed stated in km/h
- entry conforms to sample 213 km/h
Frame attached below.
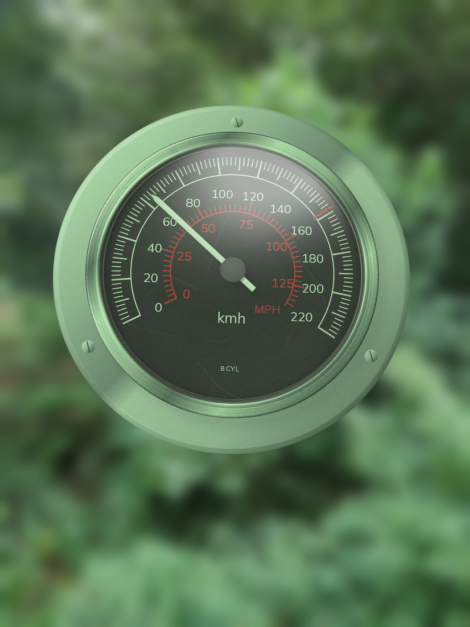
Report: 64 km/h
